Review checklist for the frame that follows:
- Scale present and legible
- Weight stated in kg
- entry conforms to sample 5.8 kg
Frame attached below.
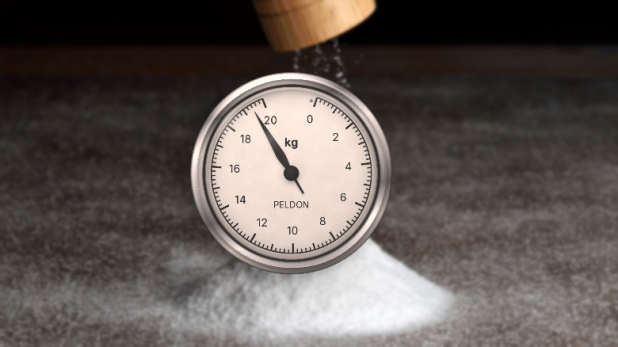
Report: 19.4 kg
